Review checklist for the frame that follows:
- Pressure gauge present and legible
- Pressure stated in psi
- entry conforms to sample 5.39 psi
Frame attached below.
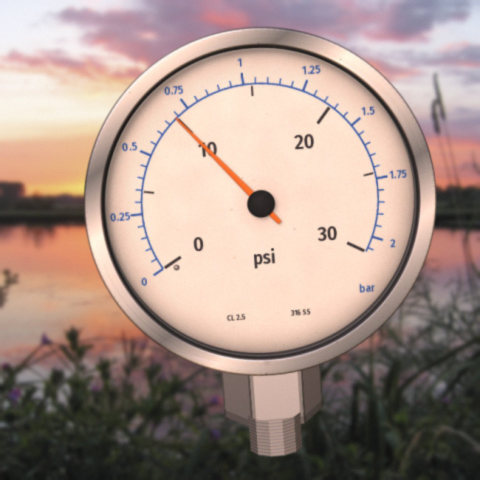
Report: 10 psi
